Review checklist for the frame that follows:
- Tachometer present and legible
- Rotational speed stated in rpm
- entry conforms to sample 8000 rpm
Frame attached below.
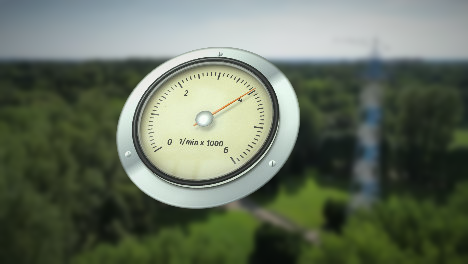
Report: 4000 rpm
